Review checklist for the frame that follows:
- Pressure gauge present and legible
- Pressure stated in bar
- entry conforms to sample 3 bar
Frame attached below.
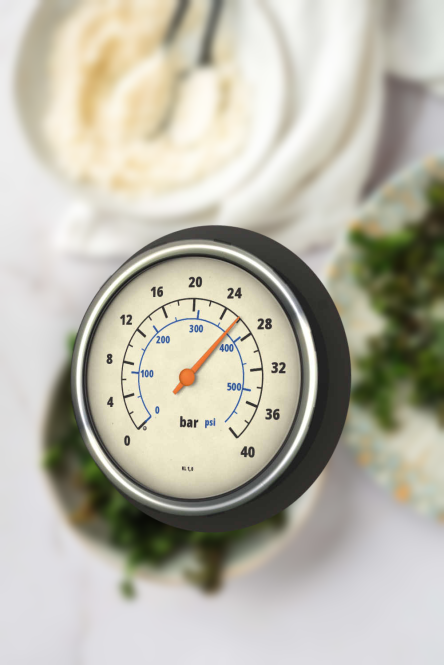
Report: 26 bar
